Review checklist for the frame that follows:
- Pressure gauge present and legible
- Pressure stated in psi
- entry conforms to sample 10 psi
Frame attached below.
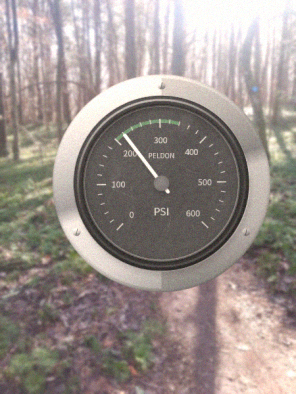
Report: 220 psi
